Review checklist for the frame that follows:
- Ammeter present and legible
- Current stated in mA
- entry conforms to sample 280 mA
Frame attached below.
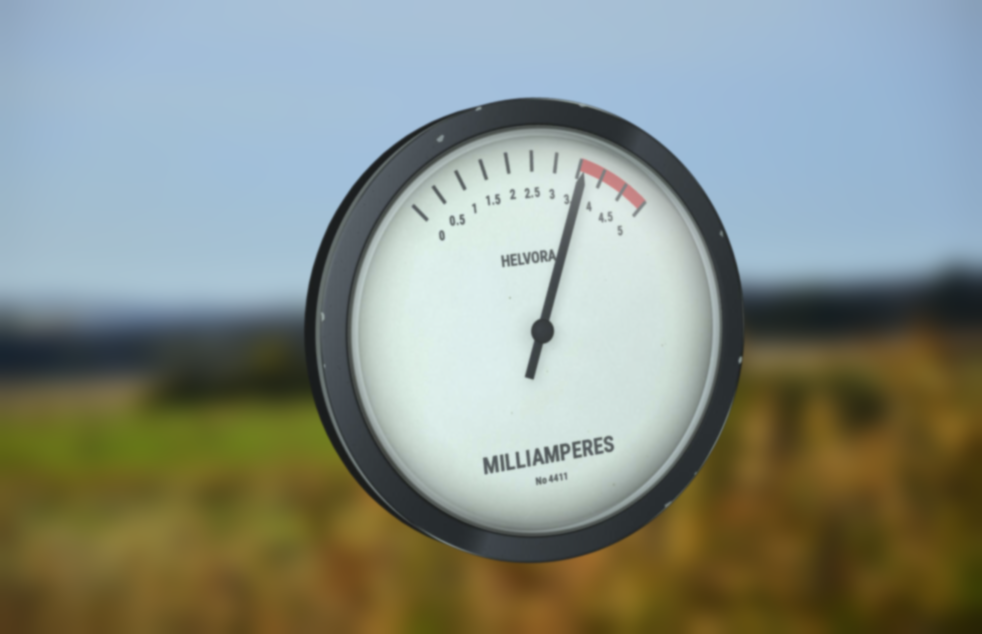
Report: 3.5 mA
